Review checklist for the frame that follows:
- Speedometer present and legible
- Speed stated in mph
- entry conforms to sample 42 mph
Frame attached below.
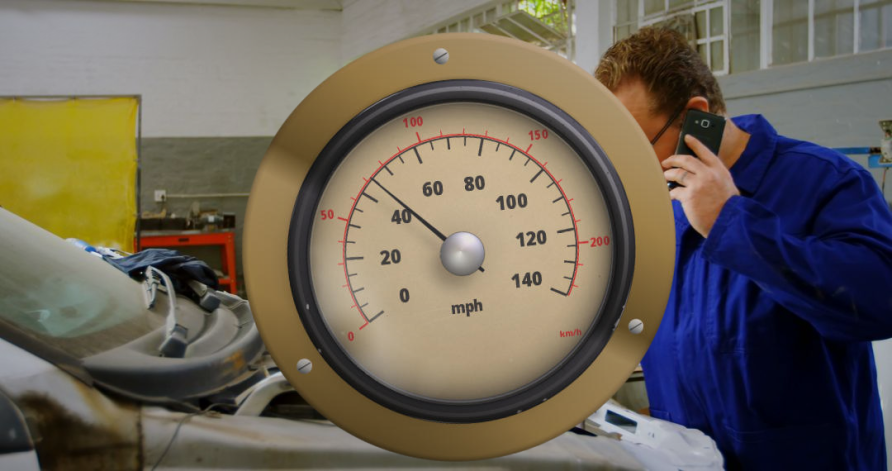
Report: 45 mph
